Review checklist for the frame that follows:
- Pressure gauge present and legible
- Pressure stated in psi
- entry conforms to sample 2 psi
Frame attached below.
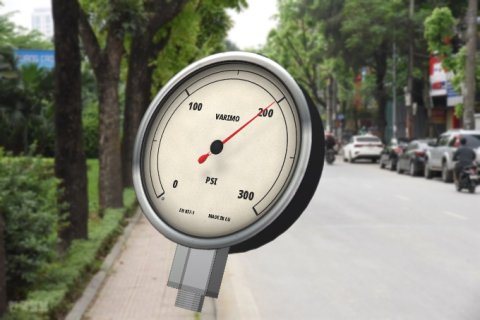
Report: 200 psi
